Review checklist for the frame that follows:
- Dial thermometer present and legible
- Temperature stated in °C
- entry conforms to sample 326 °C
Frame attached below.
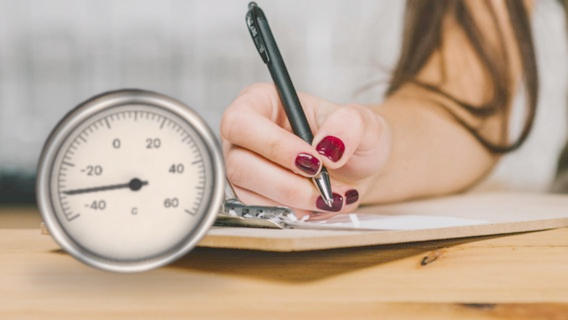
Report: -30 °C
